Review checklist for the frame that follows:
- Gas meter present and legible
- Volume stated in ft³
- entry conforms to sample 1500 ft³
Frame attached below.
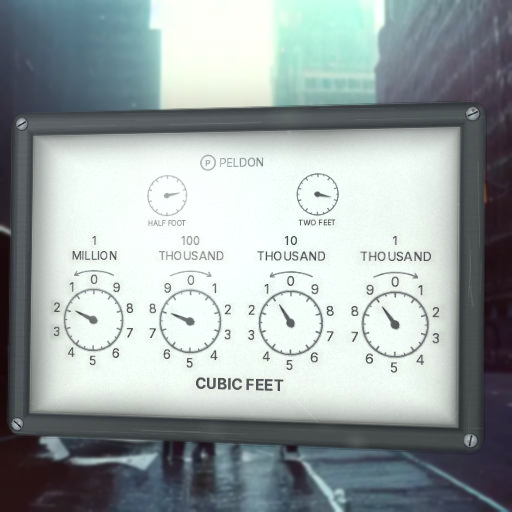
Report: 180900 ft³
